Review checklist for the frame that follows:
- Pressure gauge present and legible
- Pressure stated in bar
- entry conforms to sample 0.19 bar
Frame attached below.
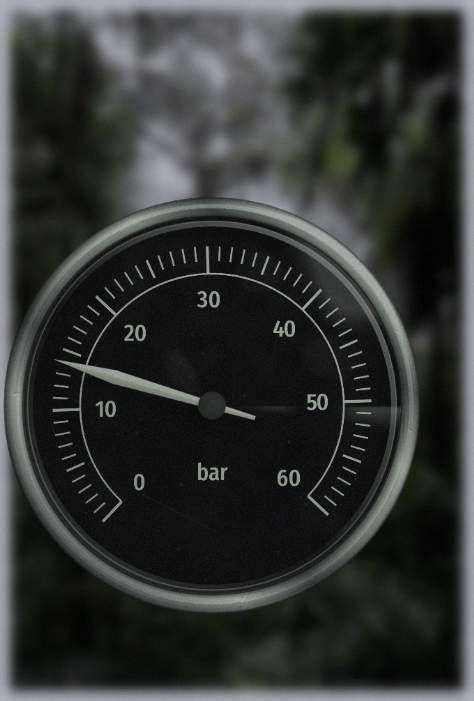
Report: 14 bar
